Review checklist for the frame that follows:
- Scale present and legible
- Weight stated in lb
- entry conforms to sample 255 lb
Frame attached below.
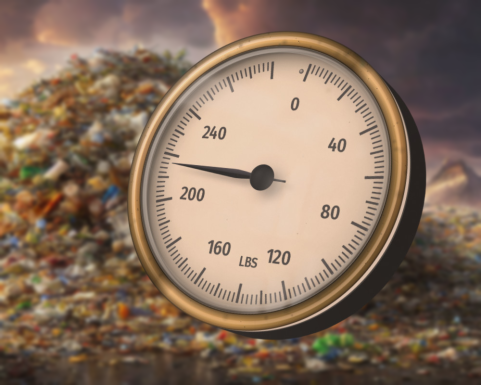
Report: 216 lb
